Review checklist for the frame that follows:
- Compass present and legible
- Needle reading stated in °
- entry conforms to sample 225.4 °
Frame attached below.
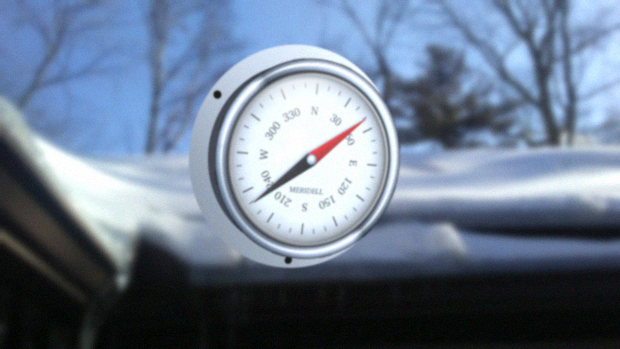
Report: 50 °
